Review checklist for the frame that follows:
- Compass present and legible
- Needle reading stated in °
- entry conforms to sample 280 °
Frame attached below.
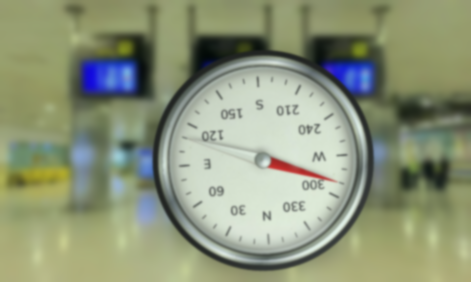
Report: 290 °
